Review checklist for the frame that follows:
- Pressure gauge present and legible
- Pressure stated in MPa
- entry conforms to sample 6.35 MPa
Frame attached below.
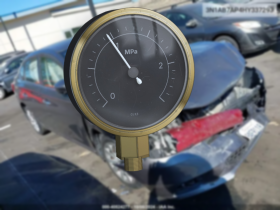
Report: 0.95 MPa
